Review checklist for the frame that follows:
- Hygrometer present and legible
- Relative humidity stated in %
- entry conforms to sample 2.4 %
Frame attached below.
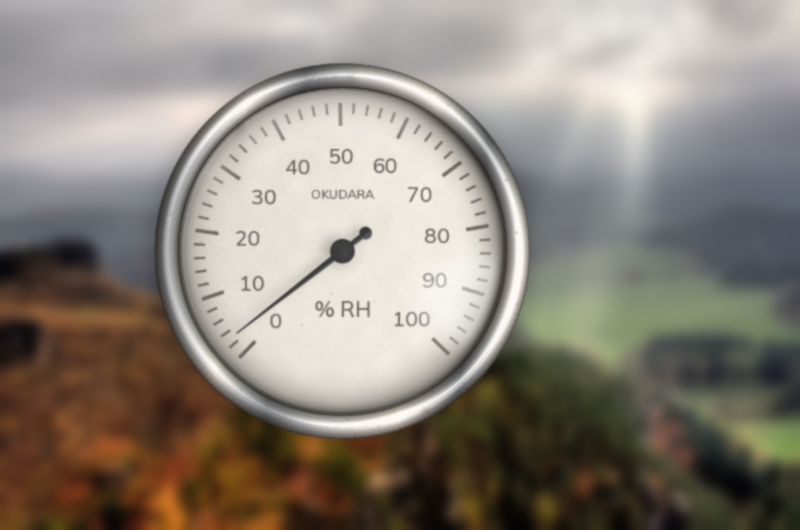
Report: 3 %
